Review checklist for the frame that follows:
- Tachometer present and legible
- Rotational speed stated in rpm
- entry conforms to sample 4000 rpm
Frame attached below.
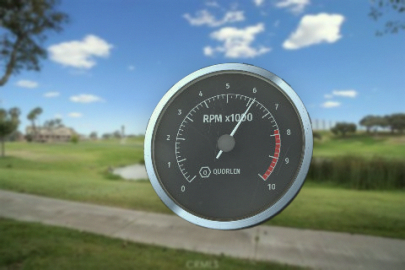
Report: 6200 rpm
